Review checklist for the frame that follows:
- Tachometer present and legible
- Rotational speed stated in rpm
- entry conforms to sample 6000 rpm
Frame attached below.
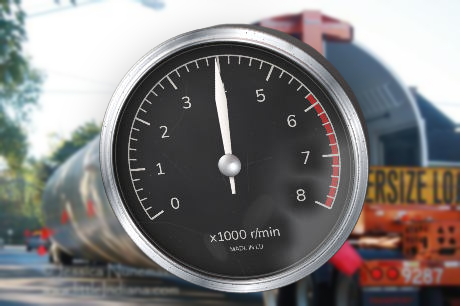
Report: 4000 rpm
